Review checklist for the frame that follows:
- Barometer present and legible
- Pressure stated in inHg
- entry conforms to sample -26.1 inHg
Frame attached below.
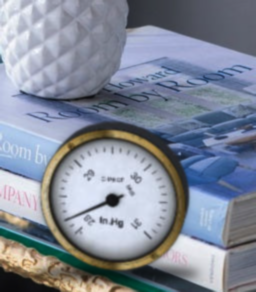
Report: 28.2 inHg
